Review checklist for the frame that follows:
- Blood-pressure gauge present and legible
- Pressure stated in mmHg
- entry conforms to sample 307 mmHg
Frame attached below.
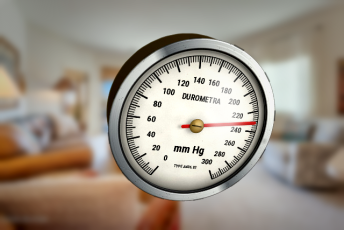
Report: 230 mmHg
